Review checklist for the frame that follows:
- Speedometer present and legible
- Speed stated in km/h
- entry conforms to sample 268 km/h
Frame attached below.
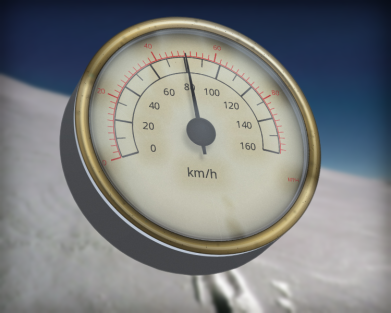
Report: 80 km/h
